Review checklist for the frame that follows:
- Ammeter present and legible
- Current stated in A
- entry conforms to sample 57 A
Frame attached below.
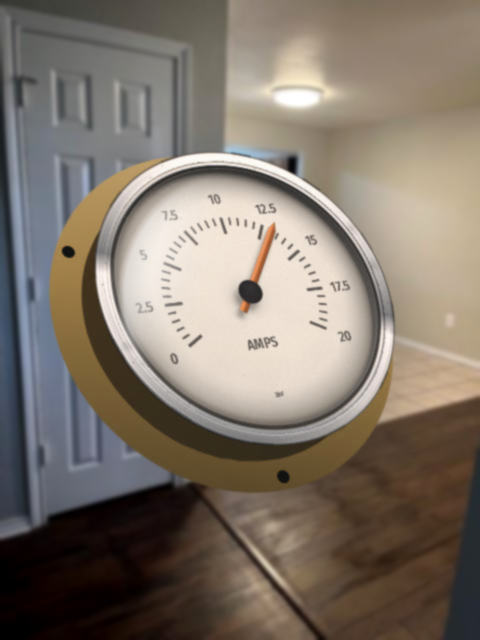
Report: 13 A
